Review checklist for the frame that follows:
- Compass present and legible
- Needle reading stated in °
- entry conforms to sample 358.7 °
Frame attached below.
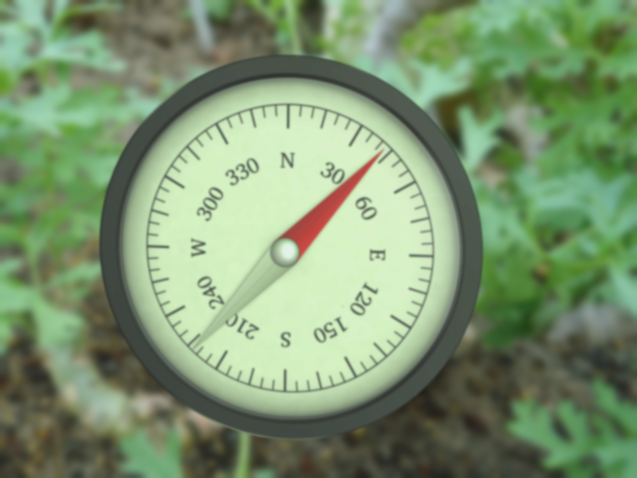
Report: 42.5 °
